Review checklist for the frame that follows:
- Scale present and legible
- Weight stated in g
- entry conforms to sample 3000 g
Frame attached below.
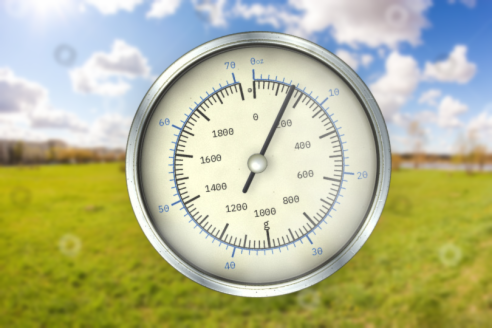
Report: 160 g
